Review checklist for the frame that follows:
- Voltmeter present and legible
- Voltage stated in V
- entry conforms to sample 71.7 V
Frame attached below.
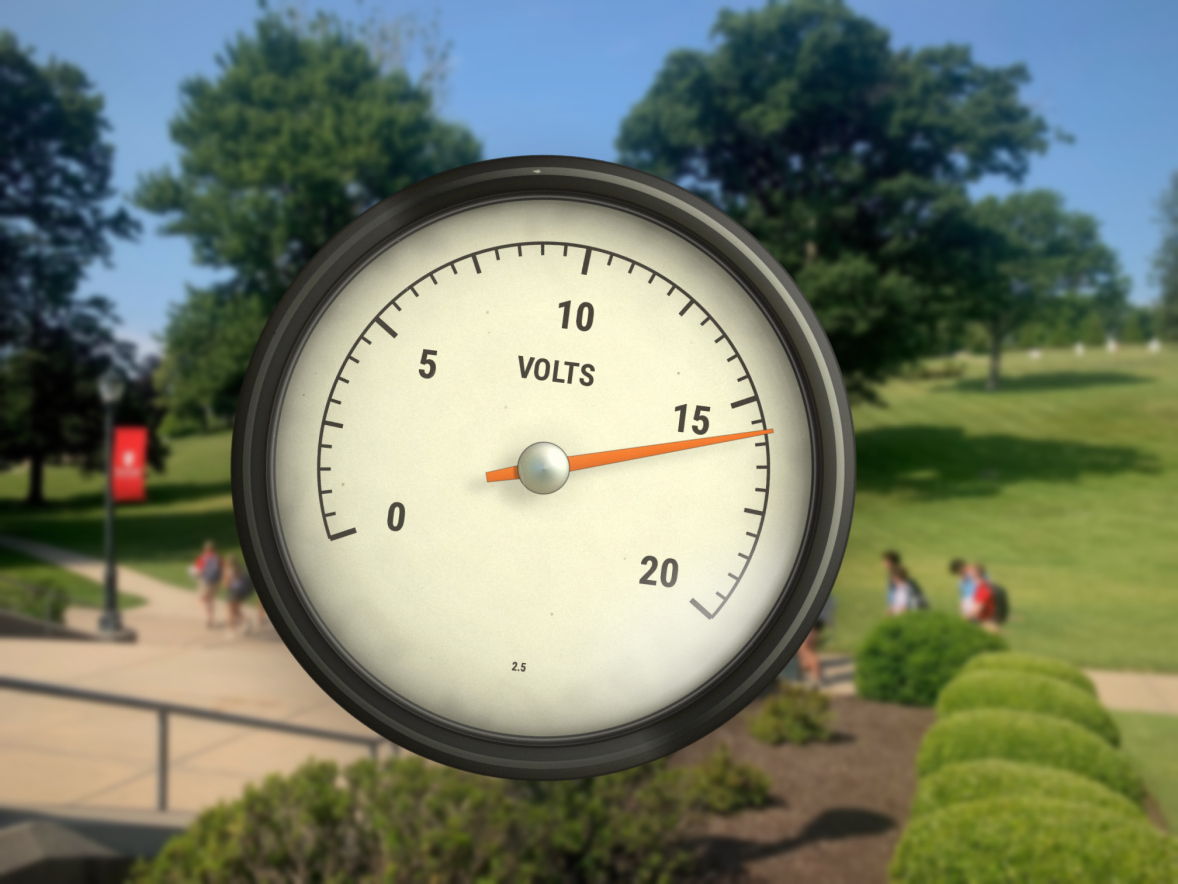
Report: 15.75 V
